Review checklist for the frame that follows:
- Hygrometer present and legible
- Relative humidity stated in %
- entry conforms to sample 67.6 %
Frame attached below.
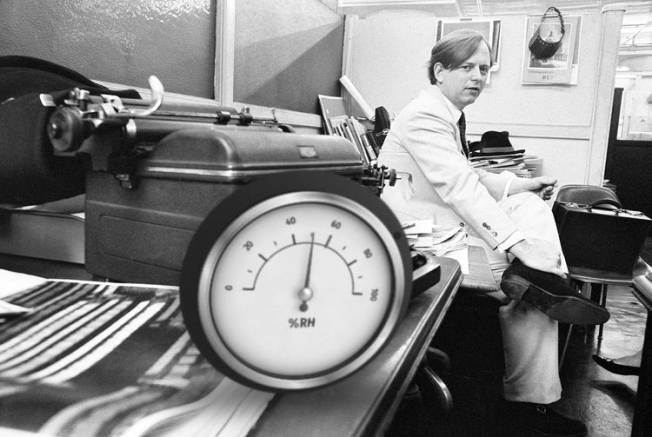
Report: 50 %
